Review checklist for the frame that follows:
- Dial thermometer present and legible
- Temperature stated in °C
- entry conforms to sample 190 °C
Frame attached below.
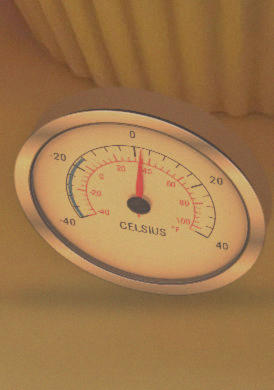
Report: 2 °C
